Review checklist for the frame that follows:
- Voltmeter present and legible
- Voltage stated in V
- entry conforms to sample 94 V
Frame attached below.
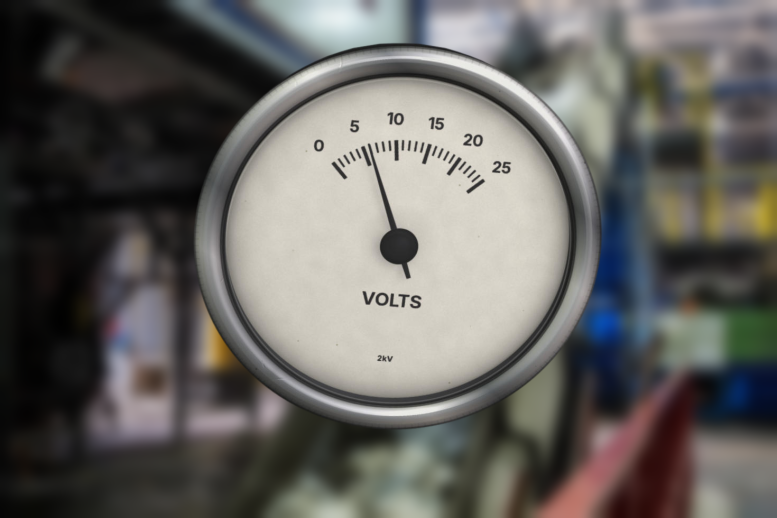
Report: 6 V
